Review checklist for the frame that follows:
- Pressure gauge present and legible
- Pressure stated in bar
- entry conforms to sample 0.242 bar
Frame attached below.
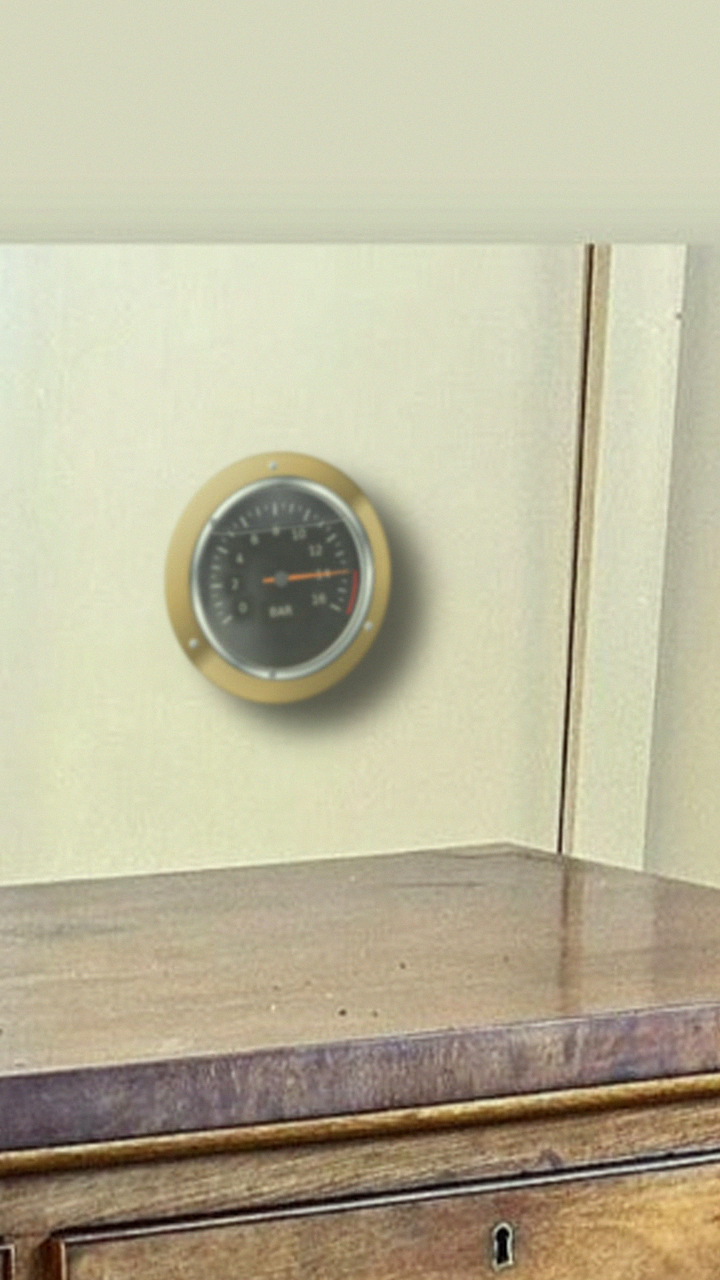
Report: 14 bar
